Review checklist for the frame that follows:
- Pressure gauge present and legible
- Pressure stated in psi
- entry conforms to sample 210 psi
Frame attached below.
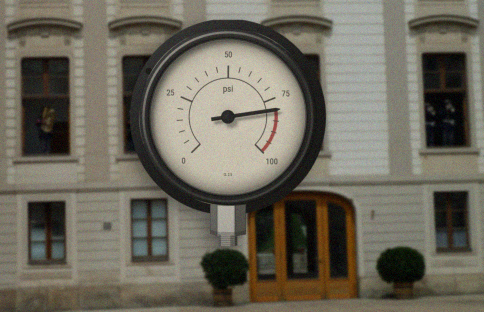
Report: 80 psi
